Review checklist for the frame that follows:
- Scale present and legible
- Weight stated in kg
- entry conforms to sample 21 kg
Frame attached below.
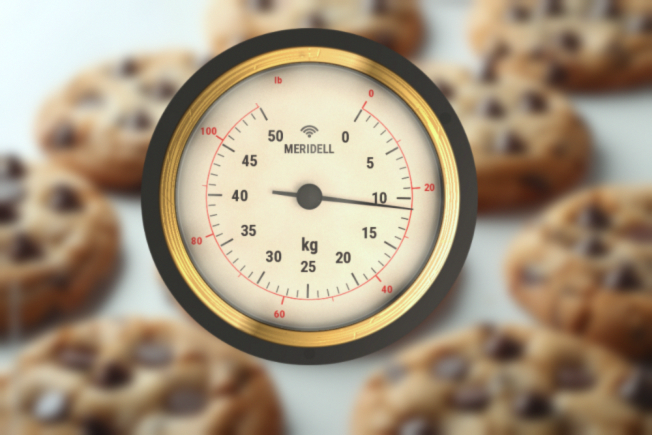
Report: 11 kg
